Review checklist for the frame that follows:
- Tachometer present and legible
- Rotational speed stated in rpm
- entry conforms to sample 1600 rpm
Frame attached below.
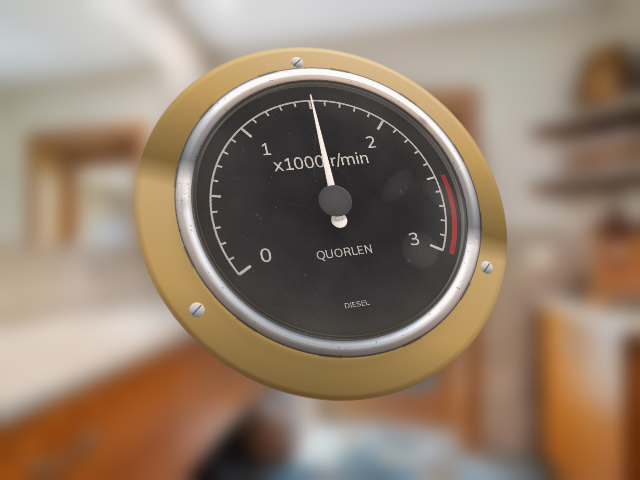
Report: 1500 rpm
